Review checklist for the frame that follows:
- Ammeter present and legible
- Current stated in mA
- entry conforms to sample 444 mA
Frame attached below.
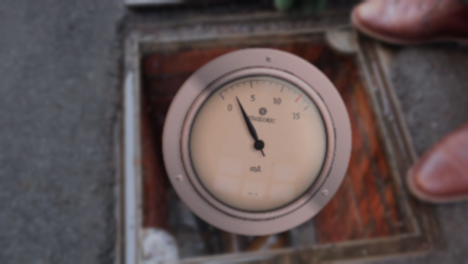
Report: 2 mA
